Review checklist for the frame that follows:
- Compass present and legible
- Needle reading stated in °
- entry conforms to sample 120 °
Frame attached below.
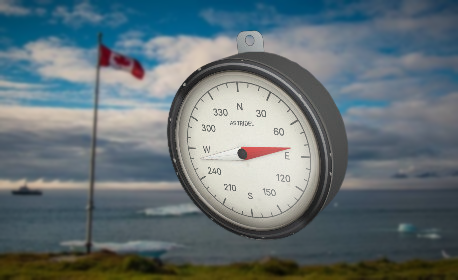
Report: 80 °
